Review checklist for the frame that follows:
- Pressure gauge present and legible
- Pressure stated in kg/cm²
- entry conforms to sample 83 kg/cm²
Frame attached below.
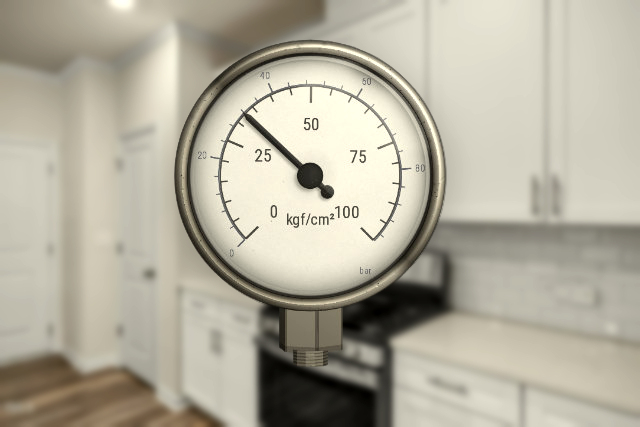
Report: 32.5 kg/cm²
